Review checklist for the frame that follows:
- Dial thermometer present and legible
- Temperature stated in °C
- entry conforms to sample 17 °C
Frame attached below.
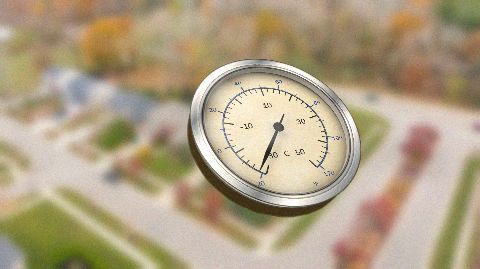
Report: -28 °C
